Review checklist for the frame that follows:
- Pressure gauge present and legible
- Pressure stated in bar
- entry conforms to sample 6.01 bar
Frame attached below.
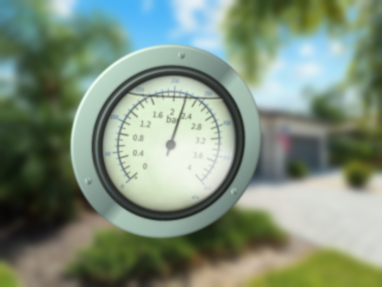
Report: 2.2 bar
